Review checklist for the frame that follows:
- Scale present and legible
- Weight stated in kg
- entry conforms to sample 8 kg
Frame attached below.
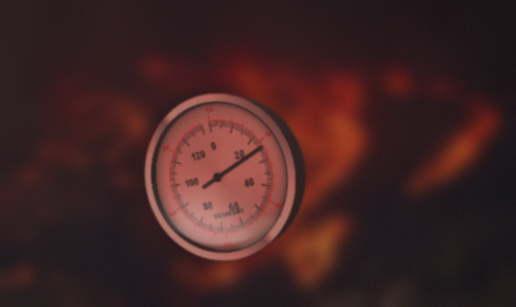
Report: 25 kg
